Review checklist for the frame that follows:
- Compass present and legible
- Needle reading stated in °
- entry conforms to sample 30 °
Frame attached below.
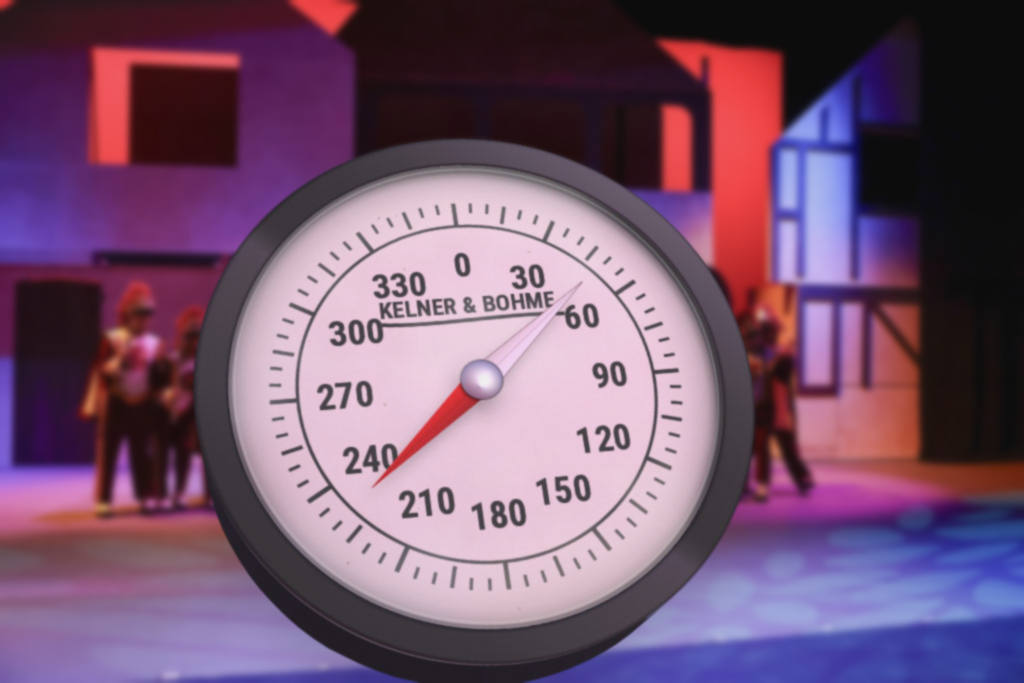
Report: 230 °
